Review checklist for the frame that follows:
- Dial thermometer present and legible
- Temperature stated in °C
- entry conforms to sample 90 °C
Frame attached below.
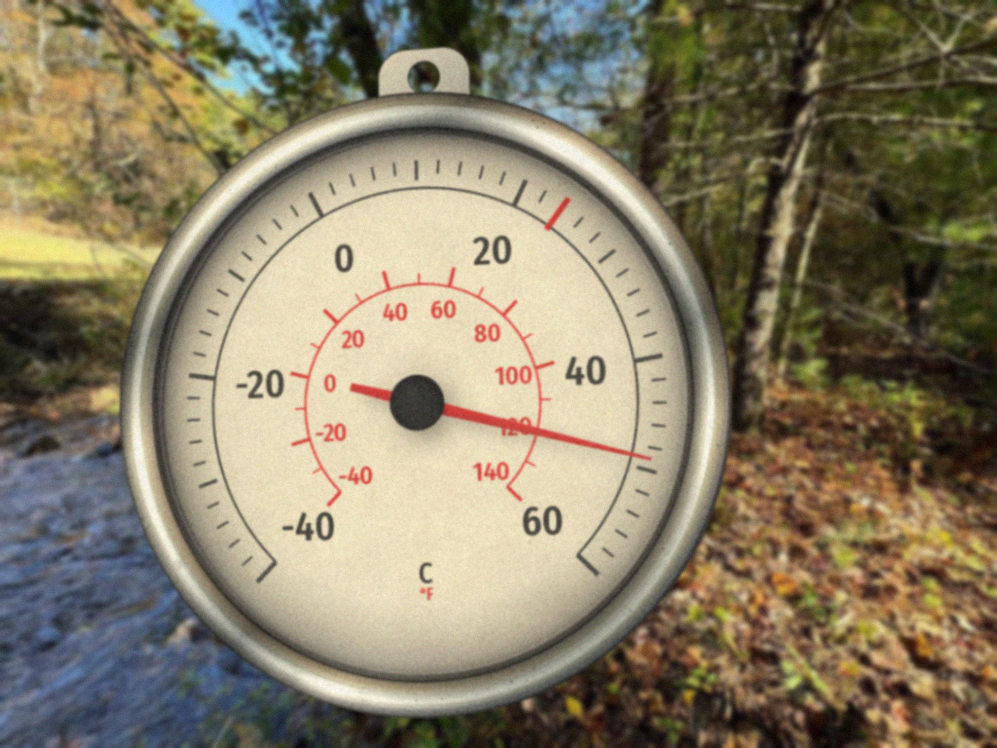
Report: 49 °C
